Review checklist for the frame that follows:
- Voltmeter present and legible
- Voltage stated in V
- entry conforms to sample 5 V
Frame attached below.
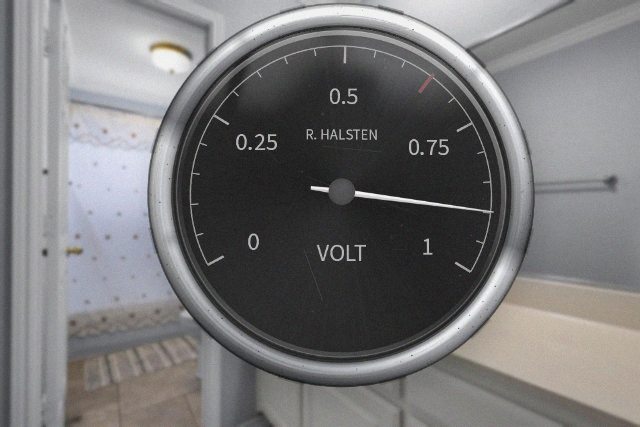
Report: 0.9 V
